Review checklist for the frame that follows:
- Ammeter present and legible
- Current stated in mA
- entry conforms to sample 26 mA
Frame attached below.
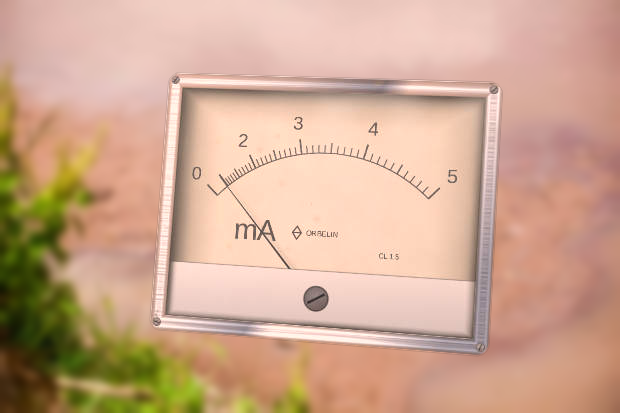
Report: 1 mA
